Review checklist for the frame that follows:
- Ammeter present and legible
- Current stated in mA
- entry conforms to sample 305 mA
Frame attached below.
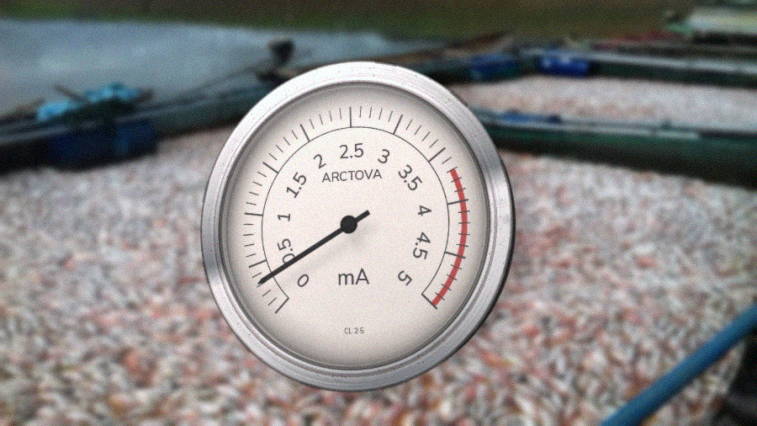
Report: 0.3 mA
